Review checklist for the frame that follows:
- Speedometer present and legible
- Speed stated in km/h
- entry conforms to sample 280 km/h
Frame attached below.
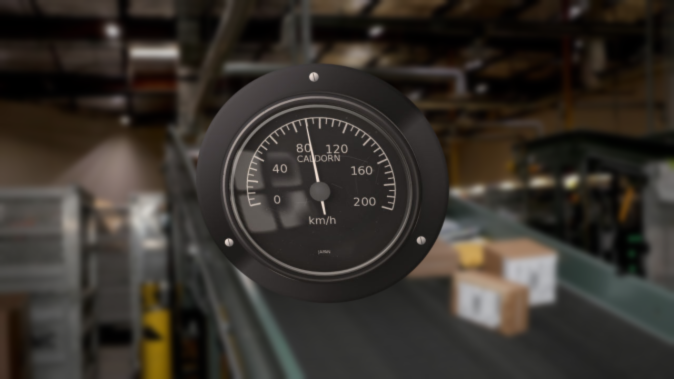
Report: 90 km/h
